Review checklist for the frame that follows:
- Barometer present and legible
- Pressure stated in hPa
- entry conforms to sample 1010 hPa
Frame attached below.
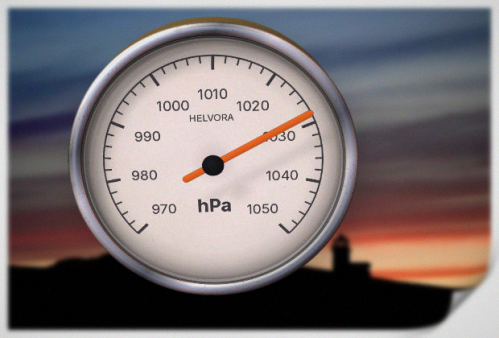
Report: 1028 hPa
